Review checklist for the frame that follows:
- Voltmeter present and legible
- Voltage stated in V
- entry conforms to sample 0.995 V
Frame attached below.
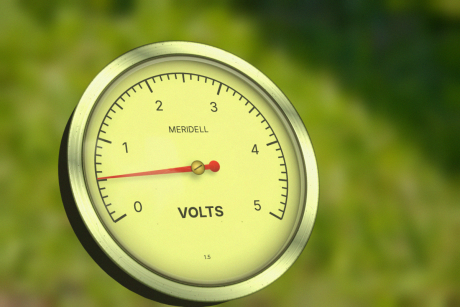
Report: 0.5 V
